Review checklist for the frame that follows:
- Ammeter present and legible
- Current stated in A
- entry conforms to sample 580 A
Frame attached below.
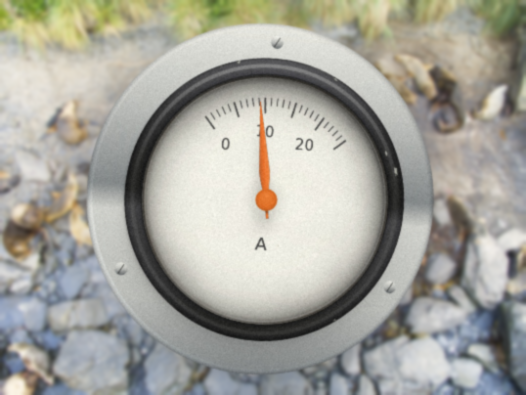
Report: 9 A
